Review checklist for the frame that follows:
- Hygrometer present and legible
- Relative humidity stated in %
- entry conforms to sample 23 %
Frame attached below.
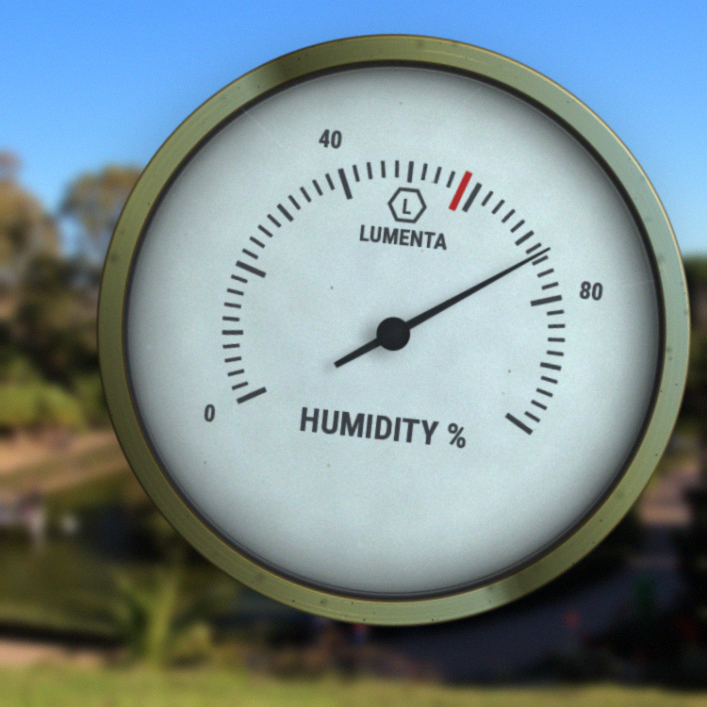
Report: 73 %
